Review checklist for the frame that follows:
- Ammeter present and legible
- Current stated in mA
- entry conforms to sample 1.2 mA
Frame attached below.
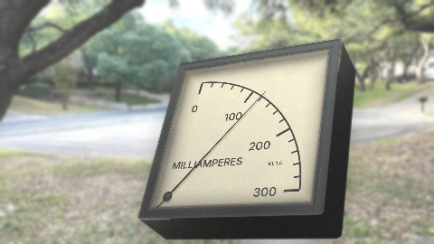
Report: 120 mA
